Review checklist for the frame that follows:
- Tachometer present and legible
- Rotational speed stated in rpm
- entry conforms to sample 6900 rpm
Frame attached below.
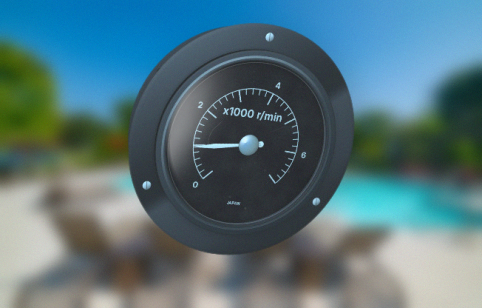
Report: 1000 rpm
